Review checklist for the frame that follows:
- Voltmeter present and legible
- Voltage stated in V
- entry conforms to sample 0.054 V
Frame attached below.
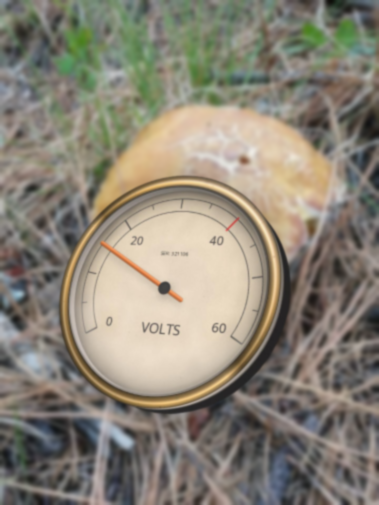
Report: 15 V
